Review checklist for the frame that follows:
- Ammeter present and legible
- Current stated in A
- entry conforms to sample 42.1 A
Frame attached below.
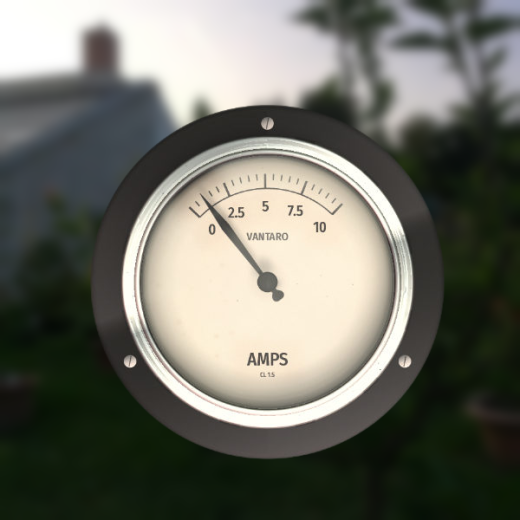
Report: 1 A
